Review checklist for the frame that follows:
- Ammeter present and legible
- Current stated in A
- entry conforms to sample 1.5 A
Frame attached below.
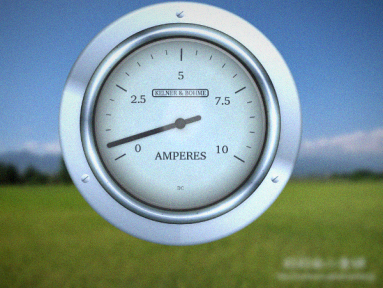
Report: 0.5 A
